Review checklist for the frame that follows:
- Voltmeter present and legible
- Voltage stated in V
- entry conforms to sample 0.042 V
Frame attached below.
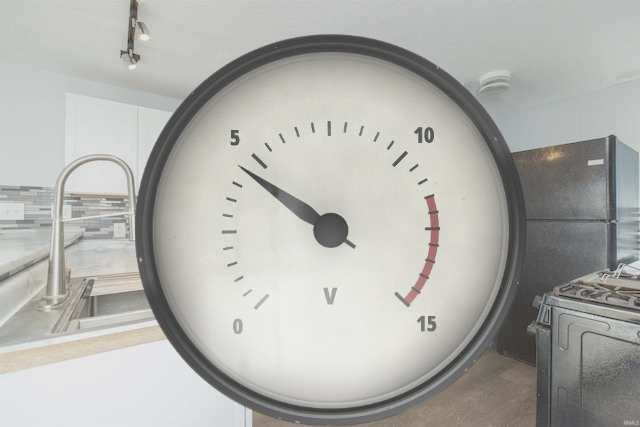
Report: 4.5 V
